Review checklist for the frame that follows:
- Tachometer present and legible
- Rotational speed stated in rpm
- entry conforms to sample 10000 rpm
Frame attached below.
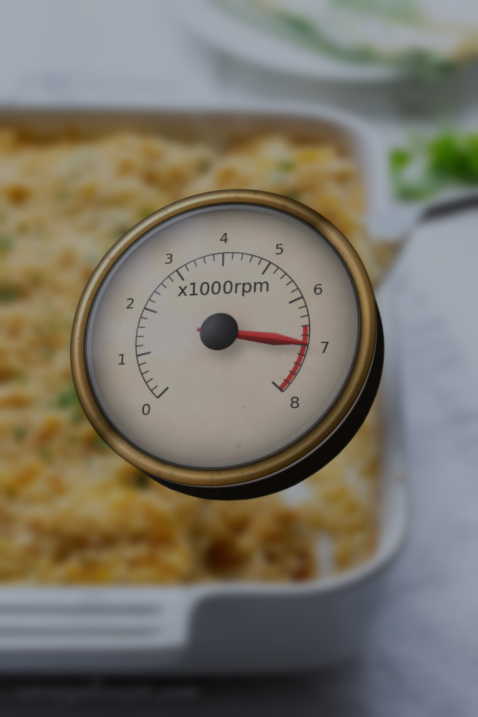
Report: 7000 rpm
